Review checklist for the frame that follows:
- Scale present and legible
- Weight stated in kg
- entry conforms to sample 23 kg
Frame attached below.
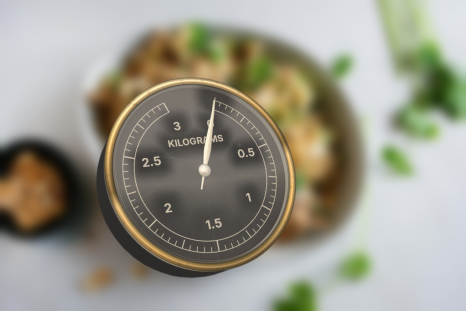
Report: 0 kg
